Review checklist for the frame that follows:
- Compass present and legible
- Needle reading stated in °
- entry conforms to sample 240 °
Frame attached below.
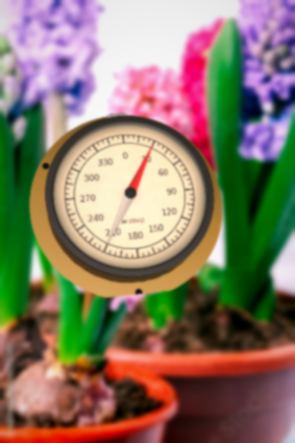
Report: 30 °
